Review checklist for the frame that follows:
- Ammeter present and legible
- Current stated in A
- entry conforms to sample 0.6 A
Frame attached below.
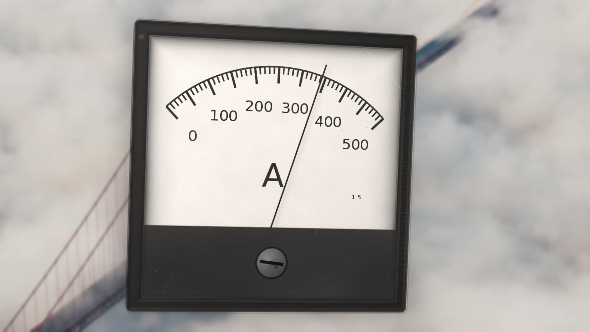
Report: 340 A
